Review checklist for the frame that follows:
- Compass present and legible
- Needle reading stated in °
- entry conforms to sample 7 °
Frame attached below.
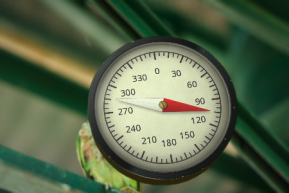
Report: 105 °
